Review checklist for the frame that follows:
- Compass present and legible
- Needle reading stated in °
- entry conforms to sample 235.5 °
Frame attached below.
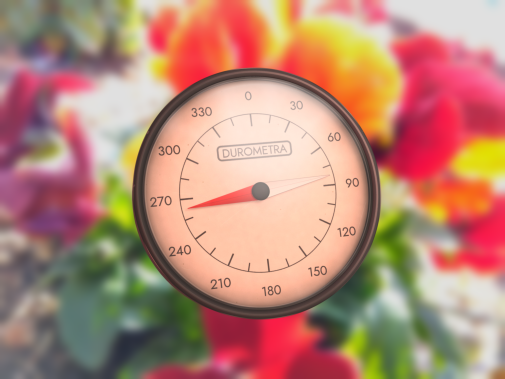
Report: 262.5 °
